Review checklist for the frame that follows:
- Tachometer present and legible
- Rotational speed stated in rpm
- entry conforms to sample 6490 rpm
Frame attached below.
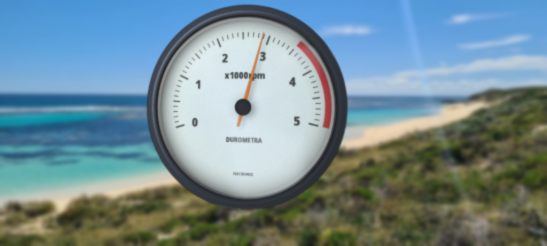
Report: 2900 rpm
